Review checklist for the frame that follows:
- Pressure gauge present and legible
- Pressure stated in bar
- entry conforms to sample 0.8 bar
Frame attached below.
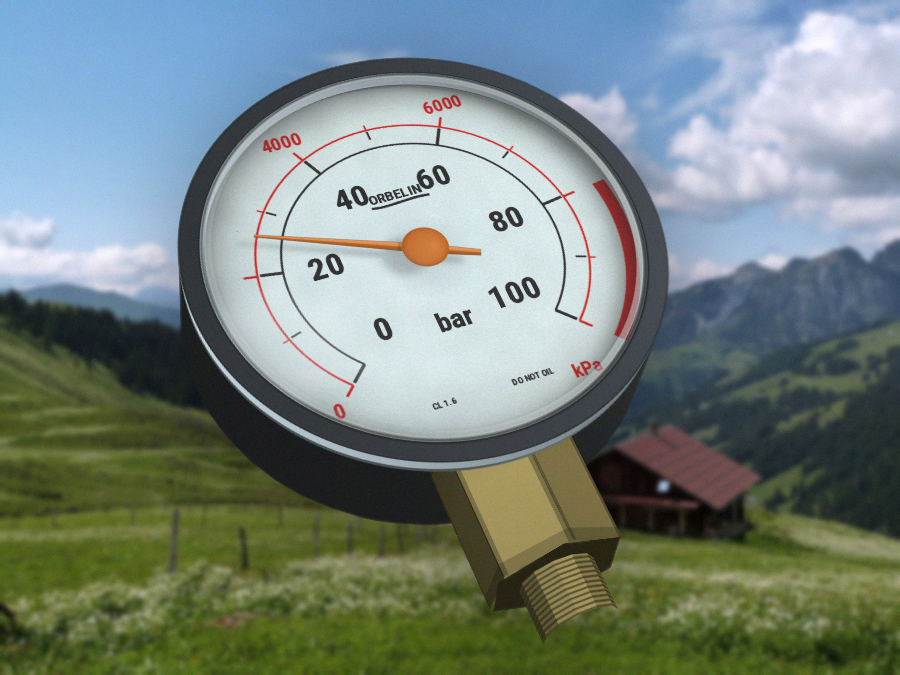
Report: 25 bar
